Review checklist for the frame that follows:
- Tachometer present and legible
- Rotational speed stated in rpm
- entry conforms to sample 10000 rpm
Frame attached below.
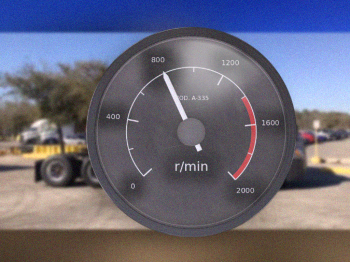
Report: 800 rpm
